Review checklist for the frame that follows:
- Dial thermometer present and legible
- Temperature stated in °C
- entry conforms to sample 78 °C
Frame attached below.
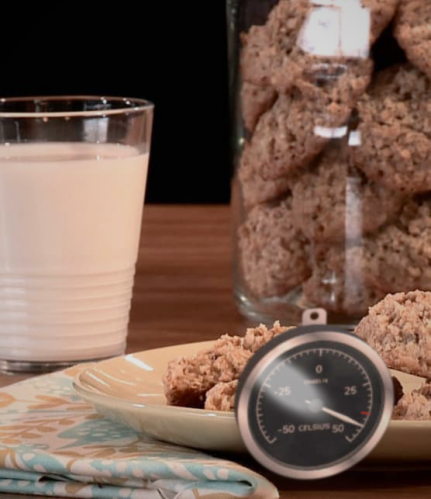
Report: 42.5 °C
